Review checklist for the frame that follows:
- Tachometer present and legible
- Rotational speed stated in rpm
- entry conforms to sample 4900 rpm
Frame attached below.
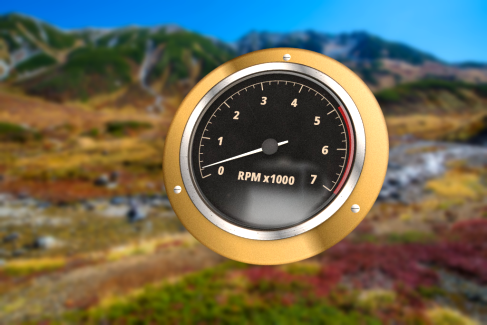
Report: 200 rpm
